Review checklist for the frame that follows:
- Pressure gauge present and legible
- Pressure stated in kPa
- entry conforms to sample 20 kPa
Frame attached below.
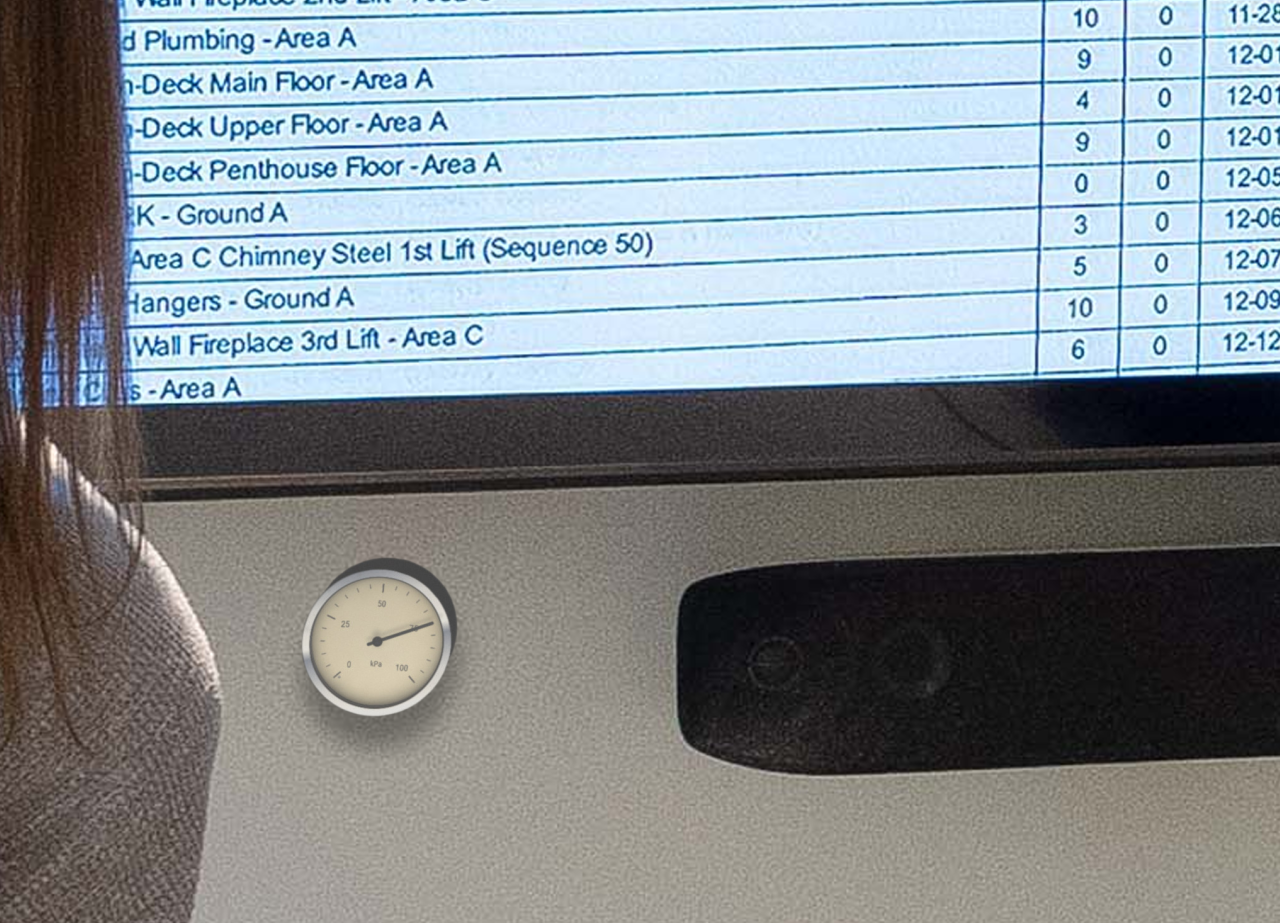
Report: 75 kPa
